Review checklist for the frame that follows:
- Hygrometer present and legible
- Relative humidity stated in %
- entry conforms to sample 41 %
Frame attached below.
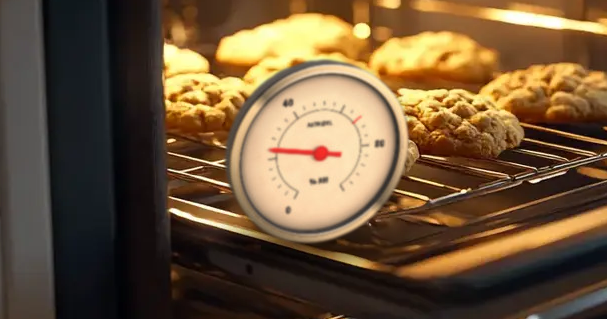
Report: 24 %
